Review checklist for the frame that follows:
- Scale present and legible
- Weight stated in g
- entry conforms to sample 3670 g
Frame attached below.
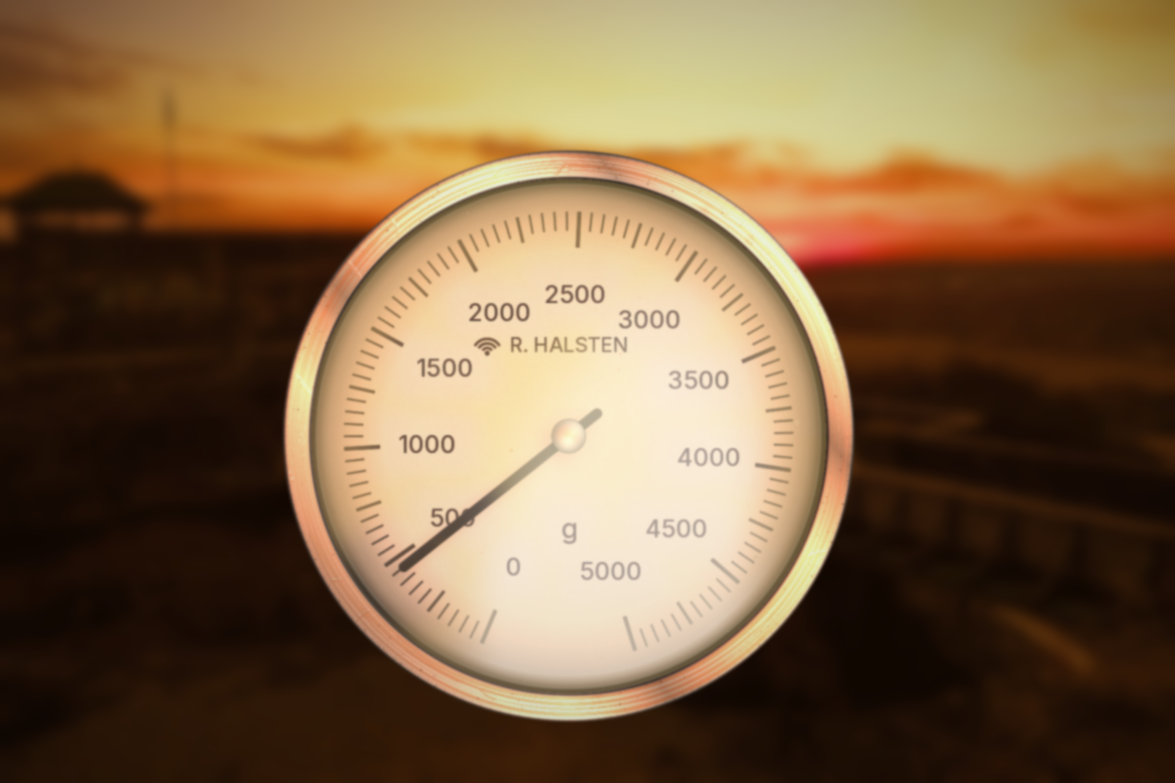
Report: 450 g
